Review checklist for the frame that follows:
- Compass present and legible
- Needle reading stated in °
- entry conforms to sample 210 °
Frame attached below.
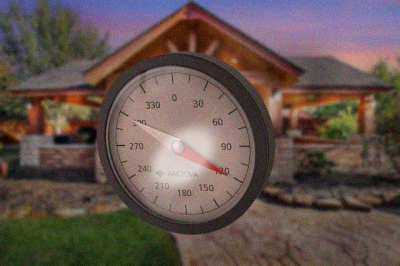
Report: 120 °
